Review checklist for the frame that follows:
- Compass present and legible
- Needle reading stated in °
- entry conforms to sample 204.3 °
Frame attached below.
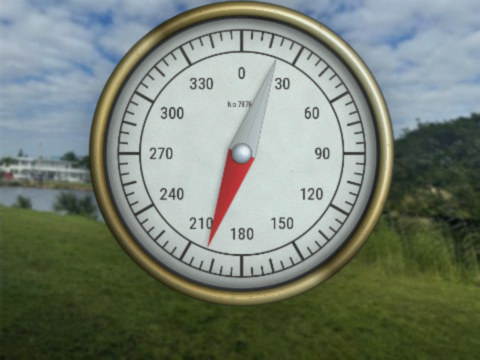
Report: 200 °
